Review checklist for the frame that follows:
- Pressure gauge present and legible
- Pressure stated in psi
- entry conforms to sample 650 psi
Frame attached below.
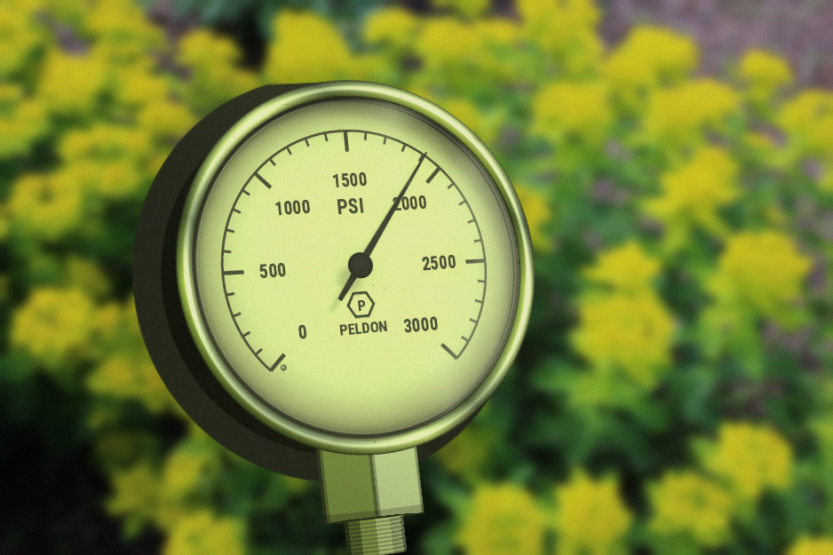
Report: 1900 psi
